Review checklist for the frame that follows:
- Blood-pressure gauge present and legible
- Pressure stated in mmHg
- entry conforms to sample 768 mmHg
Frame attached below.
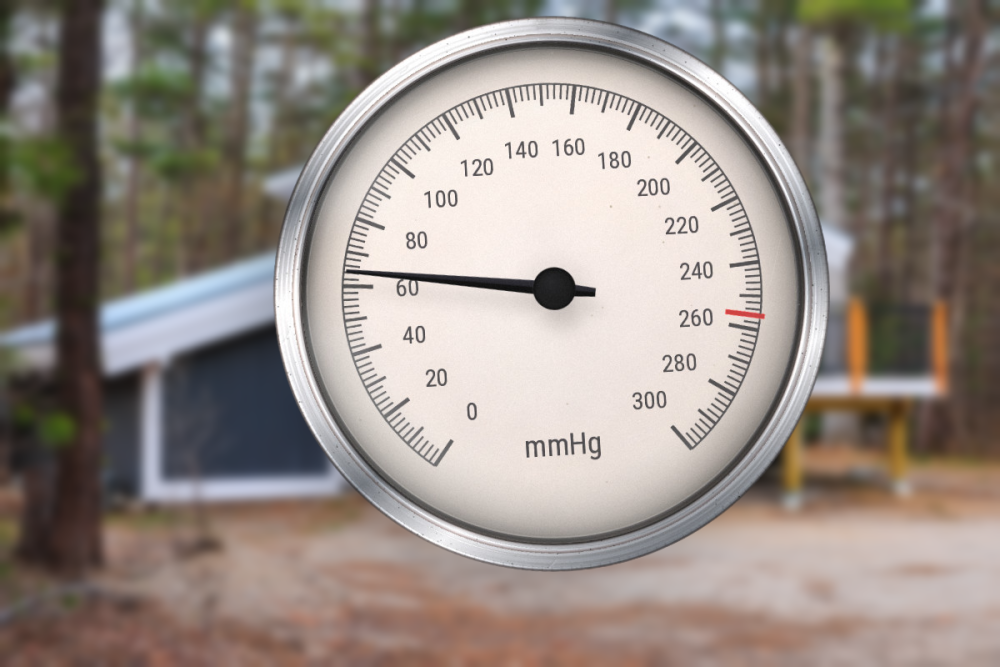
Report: 64 mmHg
